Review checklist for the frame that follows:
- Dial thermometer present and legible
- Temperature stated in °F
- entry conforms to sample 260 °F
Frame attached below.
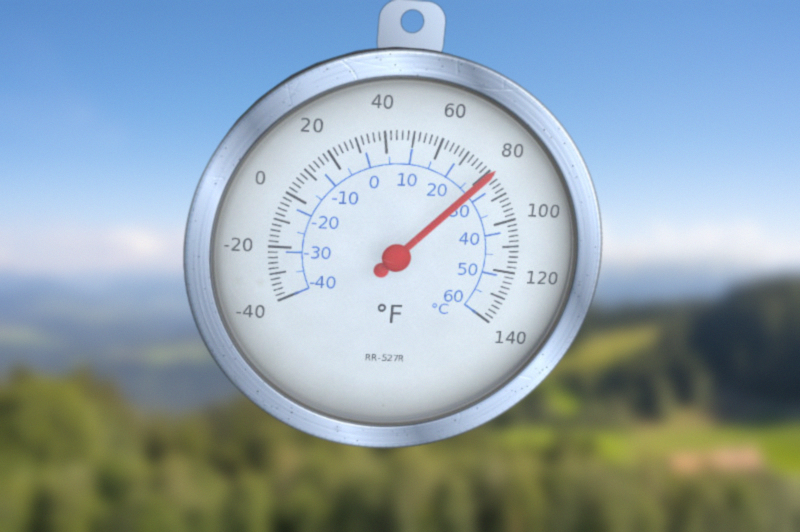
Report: 80 °F
